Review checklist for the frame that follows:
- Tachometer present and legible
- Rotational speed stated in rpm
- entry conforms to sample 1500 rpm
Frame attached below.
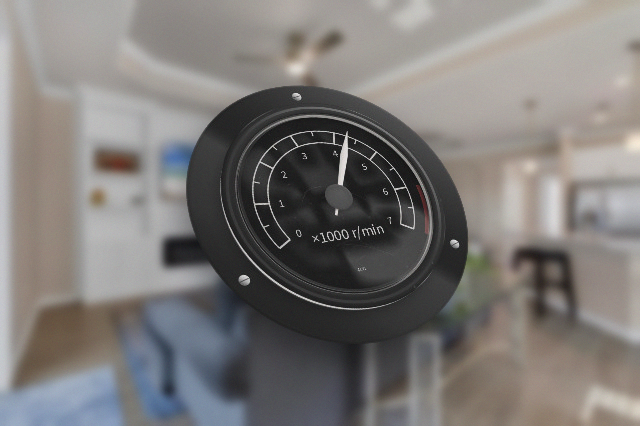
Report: 4250 rpm
